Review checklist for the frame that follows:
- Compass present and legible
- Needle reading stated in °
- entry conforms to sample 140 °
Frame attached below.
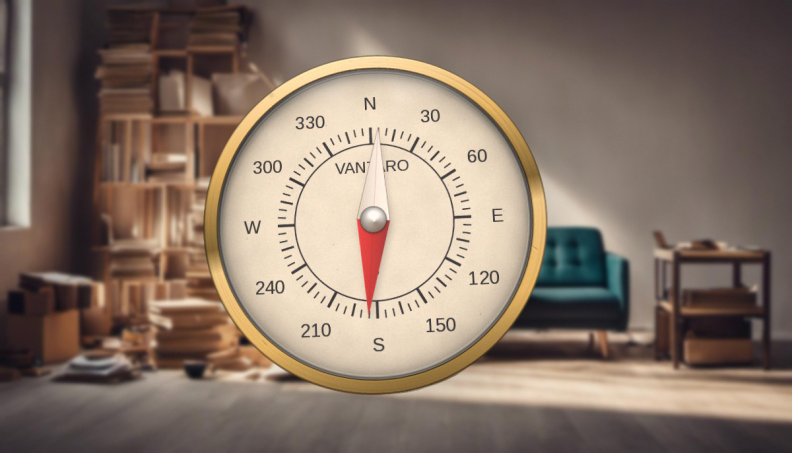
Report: 185 °
